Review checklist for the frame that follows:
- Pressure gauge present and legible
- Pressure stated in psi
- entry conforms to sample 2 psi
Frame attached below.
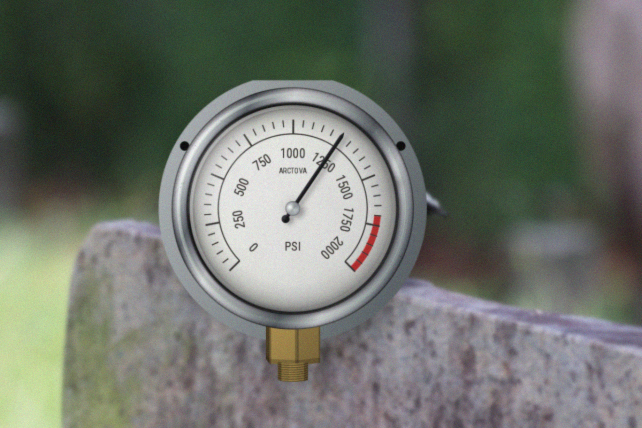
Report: 1250 psi
